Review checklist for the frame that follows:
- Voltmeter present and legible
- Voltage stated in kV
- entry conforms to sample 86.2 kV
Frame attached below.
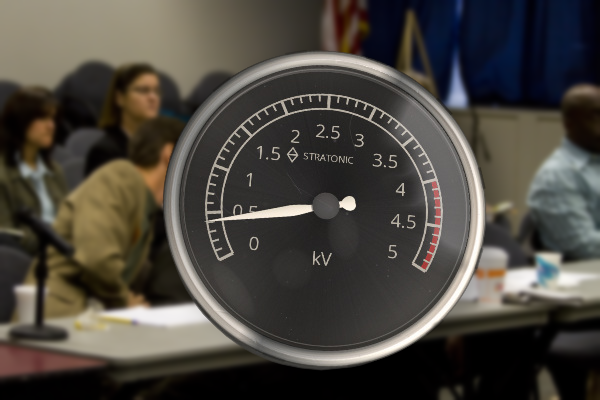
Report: 0.4 kV
